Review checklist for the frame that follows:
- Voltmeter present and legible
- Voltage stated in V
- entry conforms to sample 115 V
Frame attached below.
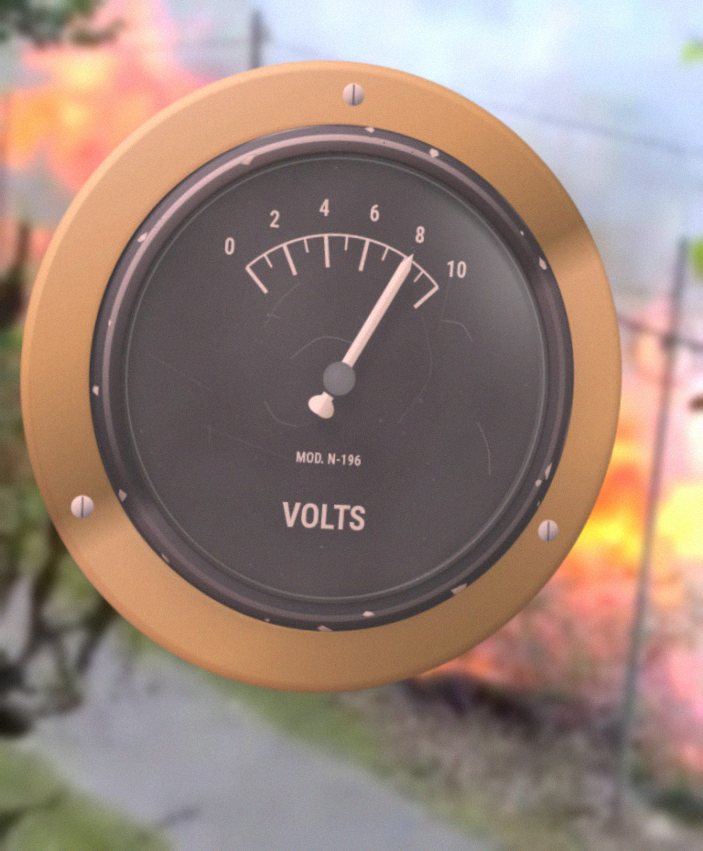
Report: 8 V
